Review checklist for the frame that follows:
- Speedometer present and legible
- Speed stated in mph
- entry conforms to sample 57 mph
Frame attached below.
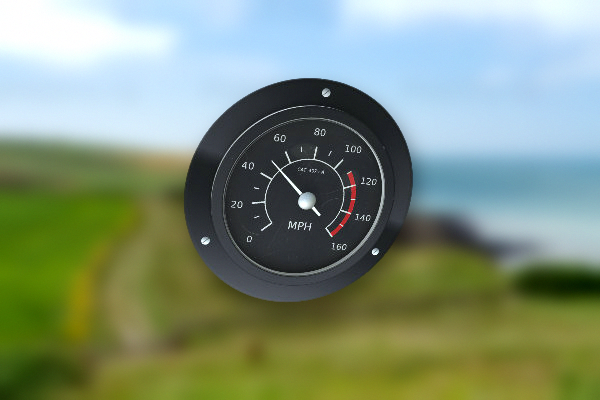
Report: 50 mph
